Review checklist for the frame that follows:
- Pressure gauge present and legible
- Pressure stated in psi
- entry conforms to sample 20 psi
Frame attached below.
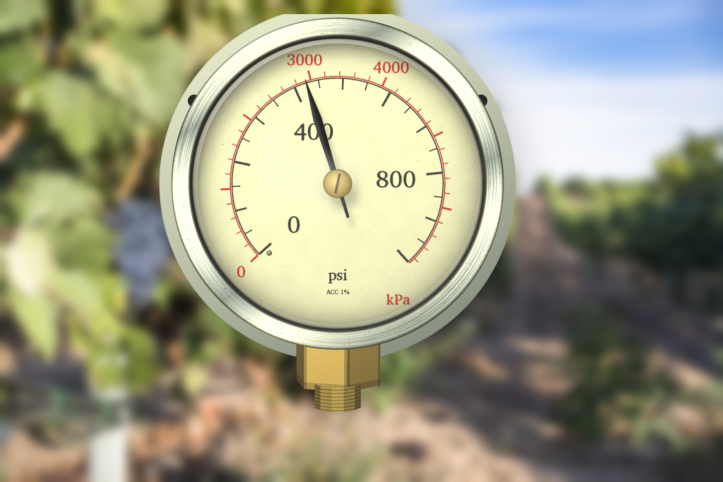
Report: 425 psi
